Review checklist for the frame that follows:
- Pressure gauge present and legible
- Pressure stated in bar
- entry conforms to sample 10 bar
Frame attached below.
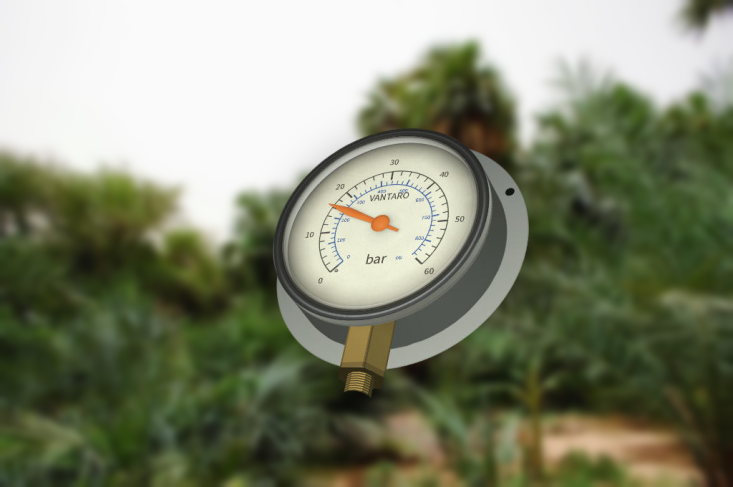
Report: 16 bar
